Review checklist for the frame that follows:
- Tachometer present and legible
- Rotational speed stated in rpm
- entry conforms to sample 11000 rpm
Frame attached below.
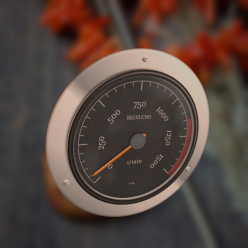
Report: 50 rpm
